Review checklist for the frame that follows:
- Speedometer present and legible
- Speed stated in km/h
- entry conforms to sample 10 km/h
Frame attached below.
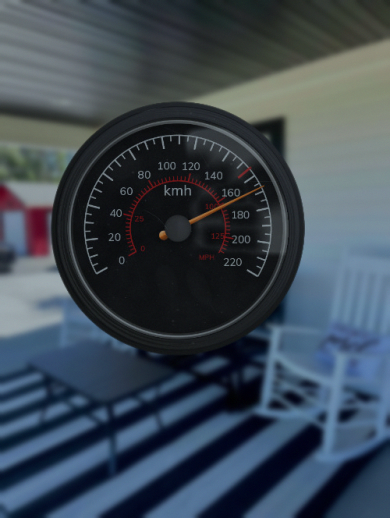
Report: 167.5 km/h
